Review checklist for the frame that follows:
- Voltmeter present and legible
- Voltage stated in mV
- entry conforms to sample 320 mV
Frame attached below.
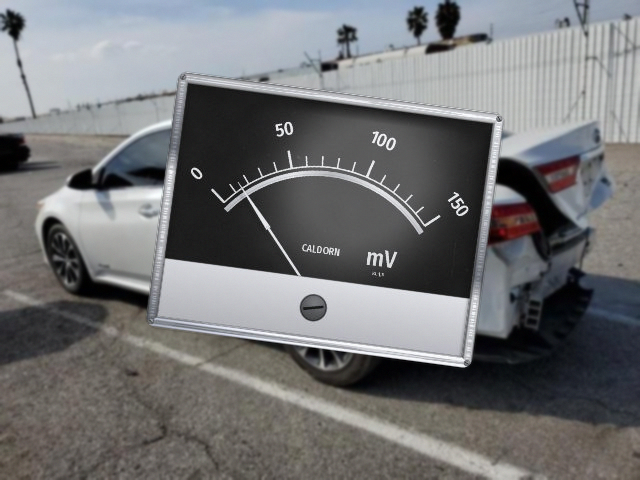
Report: 15 mV
